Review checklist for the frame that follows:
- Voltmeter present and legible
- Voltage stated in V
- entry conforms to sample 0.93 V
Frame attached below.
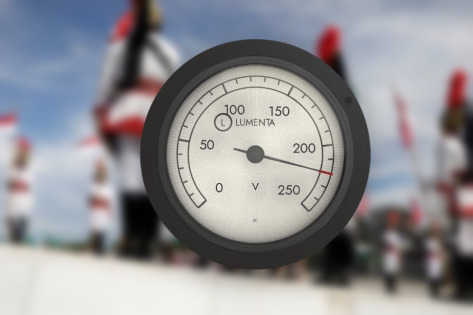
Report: 220 V
